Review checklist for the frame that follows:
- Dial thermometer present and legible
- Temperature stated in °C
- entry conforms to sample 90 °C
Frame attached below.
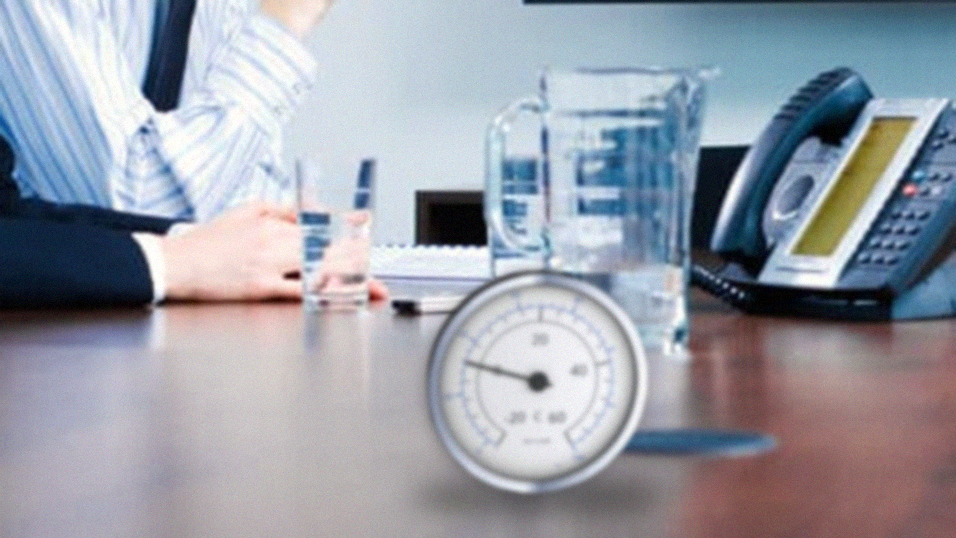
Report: 0 °C
